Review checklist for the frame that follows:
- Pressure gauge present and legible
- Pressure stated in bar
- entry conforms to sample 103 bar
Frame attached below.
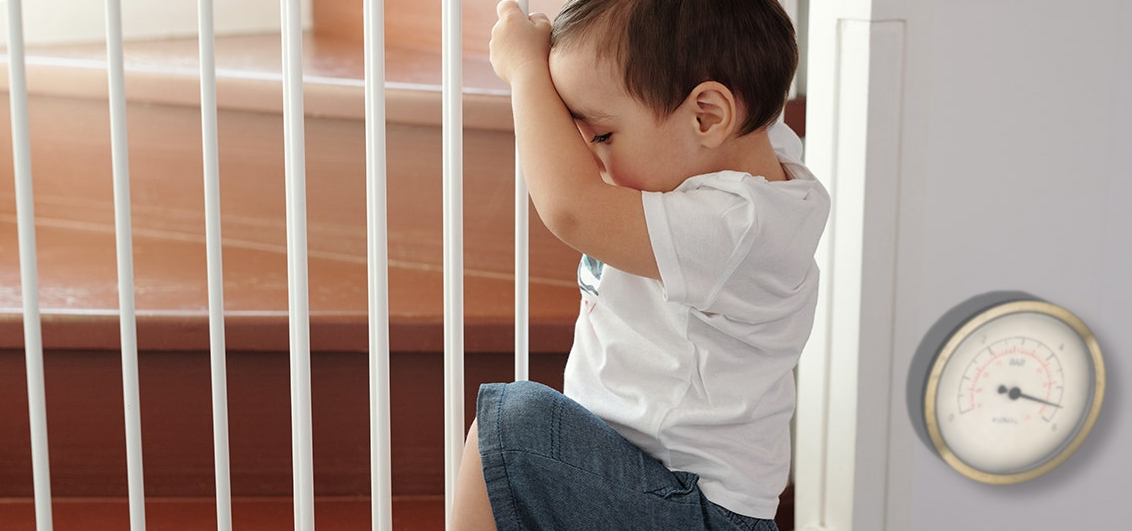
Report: 5.5 bar
